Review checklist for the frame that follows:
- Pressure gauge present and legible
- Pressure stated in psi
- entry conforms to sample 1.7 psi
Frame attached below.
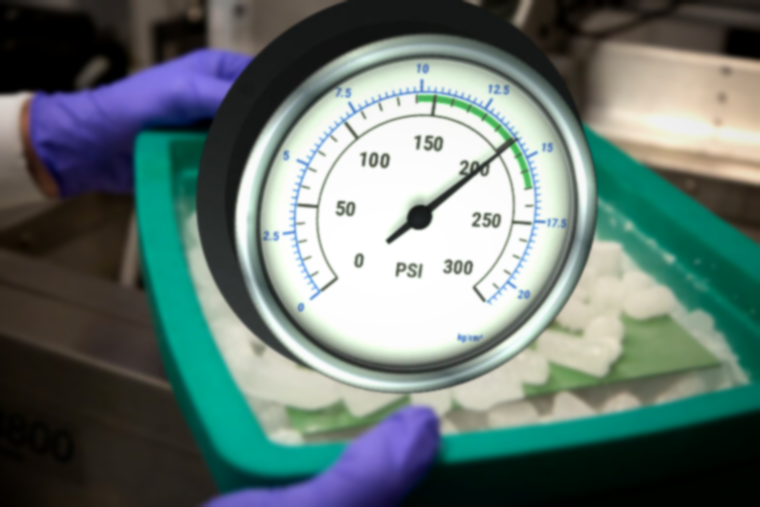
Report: 200 psi
